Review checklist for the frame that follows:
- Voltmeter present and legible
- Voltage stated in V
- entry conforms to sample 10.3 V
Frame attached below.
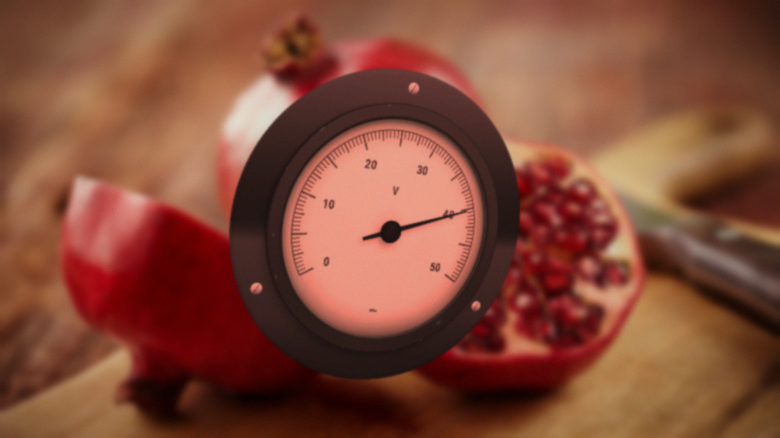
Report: 40 V
